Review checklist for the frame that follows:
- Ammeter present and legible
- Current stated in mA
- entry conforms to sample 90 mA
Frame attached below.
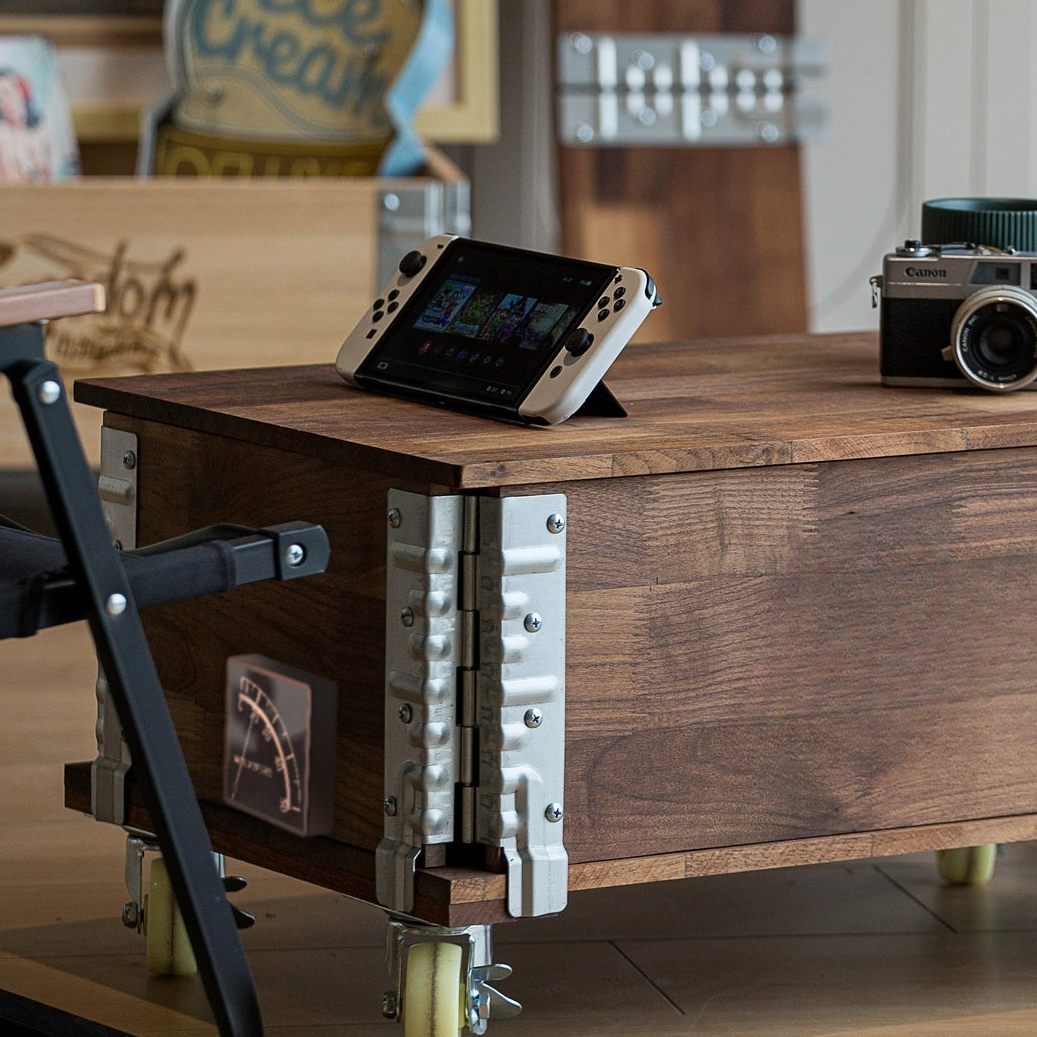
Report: 20 mA
